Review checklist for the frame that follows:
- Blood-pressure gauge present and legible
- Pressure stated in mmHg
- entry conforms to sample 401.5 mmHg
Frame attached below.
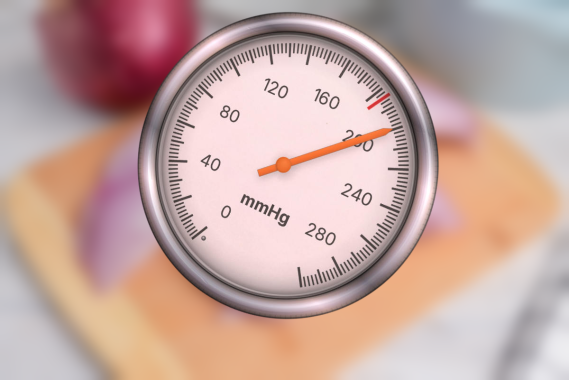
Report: 200 mmHg
